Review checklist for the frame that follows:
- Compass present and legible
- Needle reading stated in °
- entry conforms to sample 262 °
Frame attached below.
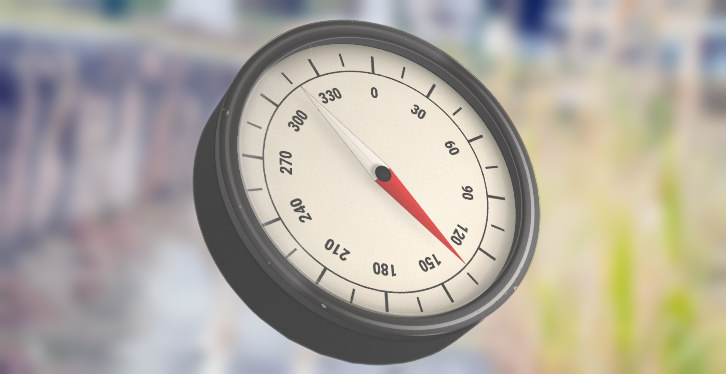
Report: 135 °
